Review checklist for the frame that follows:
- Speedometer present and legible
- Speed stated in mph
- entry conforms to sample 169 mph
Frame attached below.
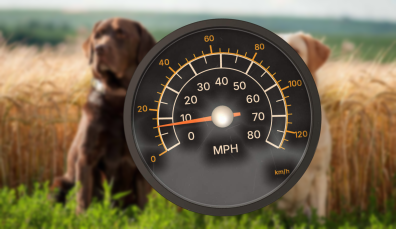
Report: 7.5 mph
